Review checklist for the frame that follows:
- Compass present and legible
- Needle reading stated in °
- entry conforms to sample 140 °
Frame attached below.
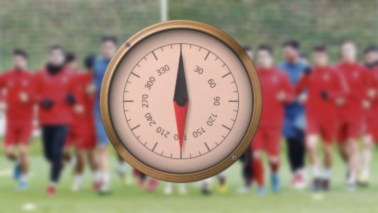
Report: 180 °
